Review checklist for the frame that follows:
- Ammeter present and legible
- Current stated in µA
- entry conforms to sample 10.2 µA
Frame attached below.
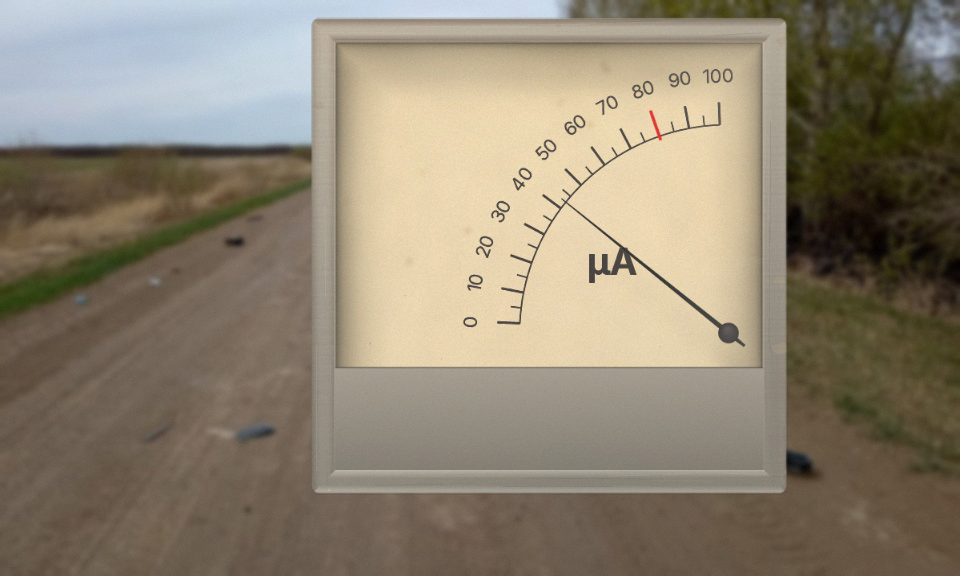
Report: 42.5 µA
